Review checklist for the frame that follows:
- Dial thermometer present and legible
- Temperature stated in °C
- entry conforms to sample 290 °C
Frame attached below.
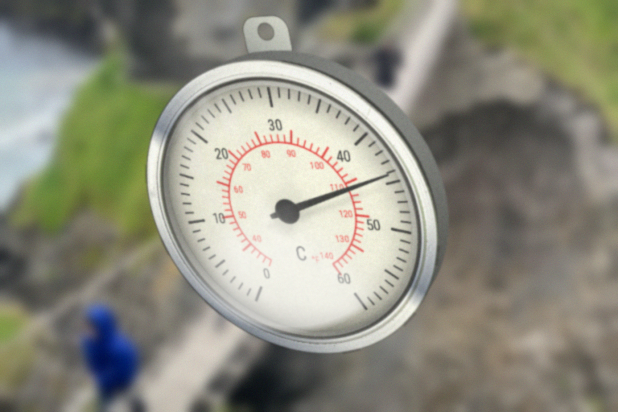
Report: 44 °C
